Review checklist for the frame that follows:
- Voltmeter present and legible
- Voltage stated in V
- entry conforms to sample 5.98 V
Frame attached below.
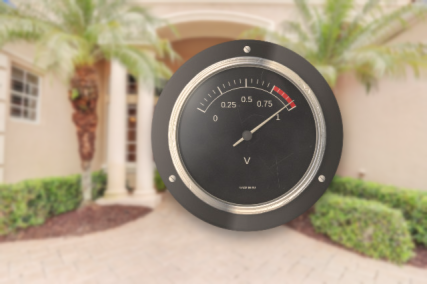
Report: 0.95 V
